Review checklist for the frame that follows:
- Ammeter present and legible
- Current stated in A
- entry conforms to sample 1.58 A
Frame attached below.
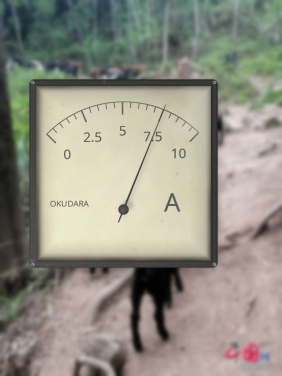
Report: 7.5 A
